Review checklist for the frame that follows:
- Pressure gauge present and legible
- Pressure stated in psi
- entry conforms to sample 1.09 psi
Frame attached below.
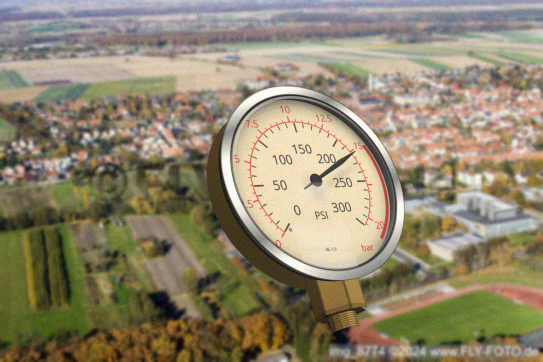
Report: 220 psi
